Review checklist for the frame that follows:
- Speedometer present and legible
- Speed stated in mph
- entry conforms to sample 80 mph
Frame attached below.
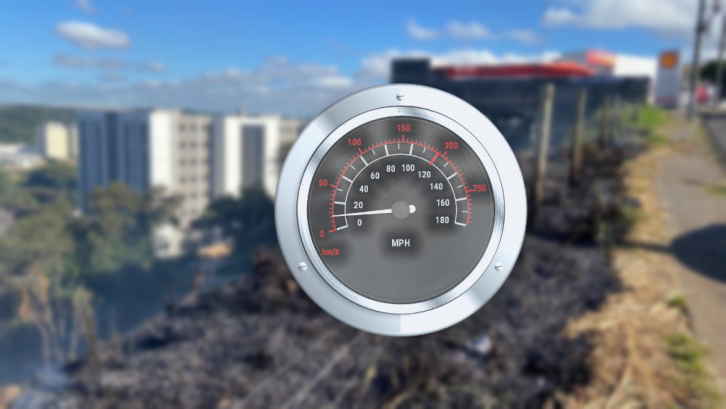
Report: 10 mph
